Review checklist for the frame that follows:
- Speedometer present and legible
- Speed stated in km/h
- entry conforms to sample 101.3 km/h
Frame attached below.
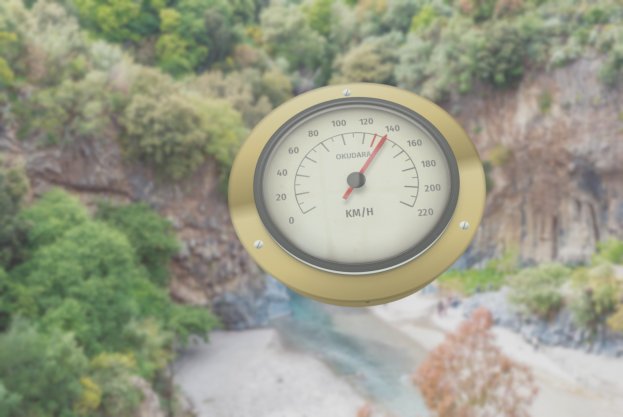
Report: 140 km/h
